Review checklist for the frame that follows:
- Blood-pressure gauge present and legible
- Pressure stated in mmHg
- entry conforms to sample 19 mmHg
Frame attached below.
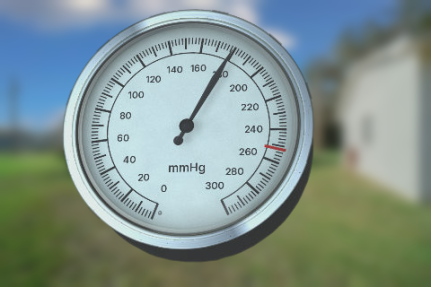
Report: 180 mmHg
